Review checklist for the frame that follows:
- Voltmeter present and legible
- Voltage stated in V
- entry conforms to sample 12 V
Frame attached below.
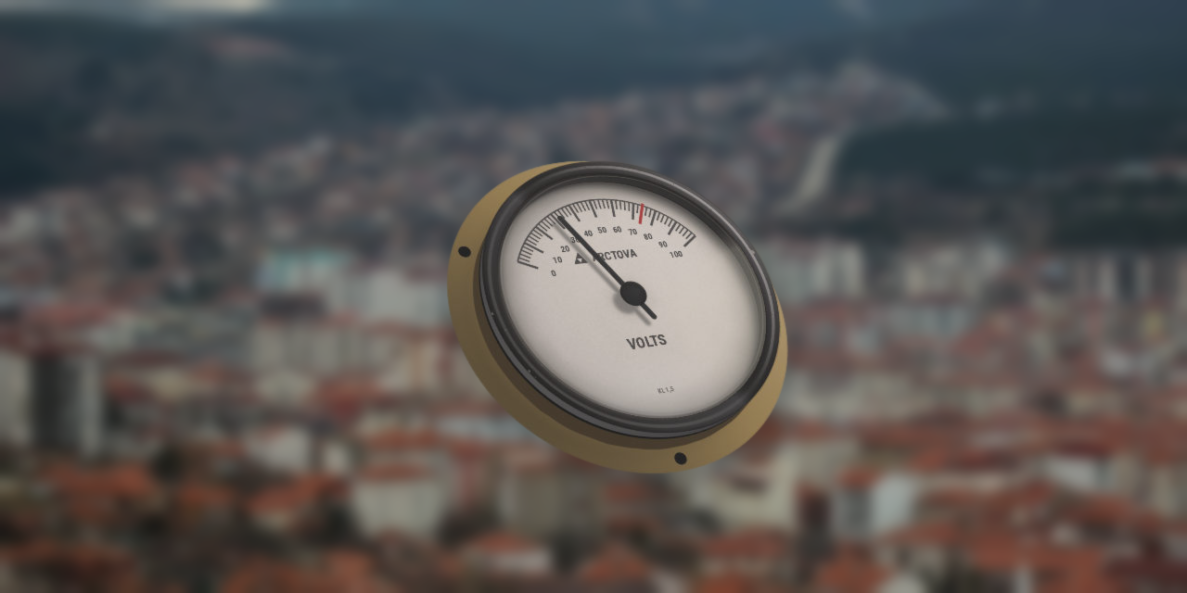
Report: 30 V
